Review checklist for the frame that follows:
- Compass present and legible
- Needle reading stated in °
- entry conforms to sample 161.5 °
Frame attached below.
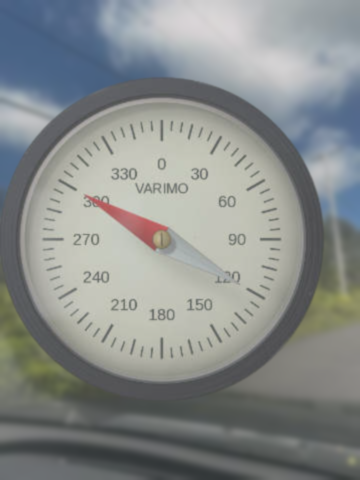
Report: 300 °
